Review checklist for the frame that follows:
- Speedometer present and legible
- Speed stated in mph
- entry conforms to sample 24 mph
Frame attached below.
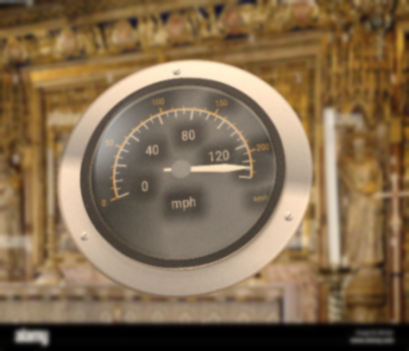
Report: 135 mph
